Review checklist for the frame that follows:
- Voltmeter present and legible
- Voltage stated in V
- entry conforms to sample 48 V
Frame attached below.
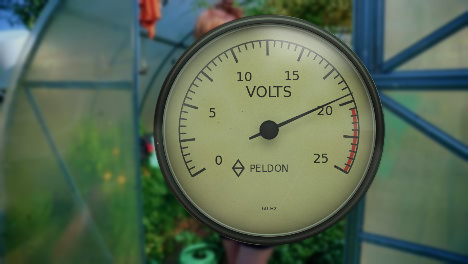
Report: 19.5 V
